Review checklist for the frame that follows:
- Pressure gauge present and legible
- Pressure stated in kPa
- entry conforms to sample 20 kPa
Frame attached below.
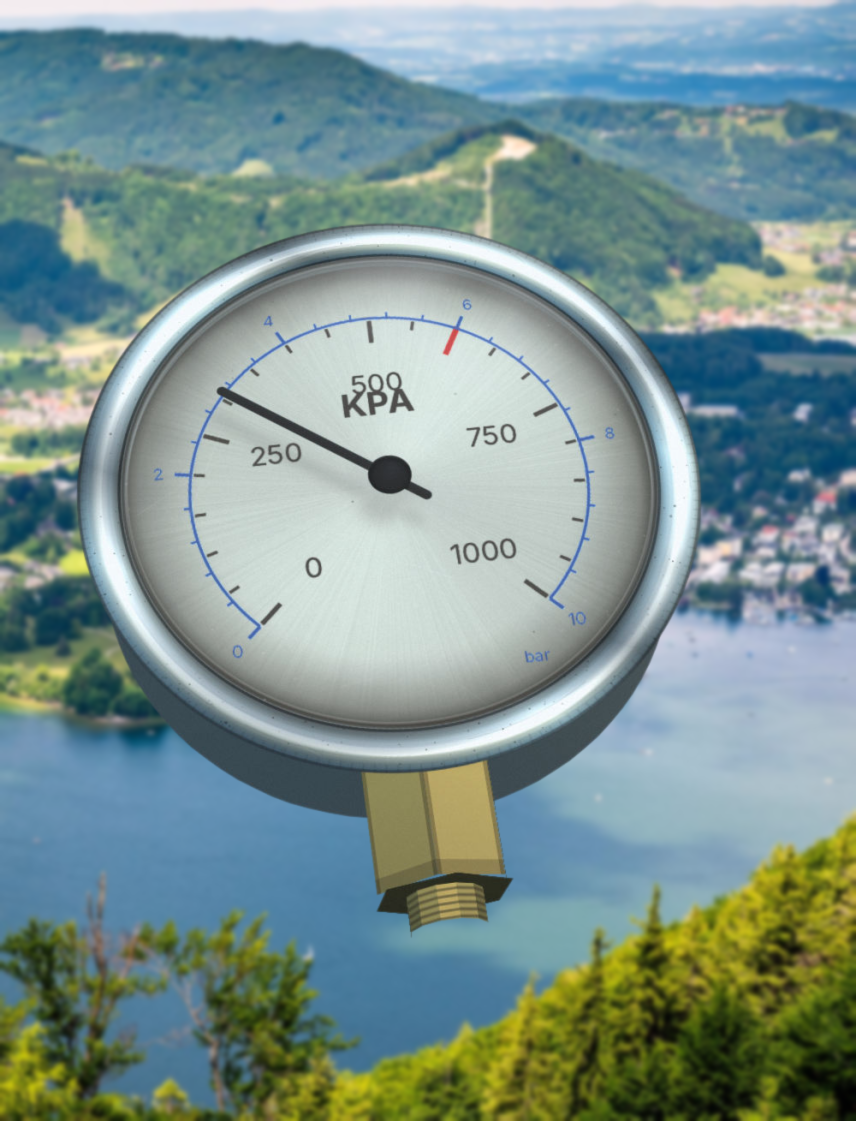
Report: 300 kPa
